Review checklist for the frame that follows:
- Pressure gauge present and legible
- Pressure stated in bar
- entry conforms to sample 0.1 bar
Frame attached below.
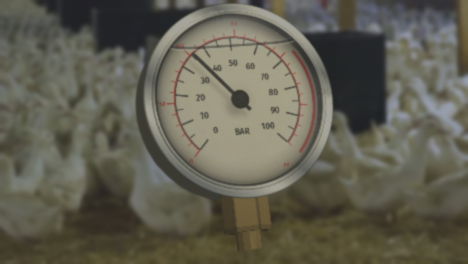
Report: 35 bar
